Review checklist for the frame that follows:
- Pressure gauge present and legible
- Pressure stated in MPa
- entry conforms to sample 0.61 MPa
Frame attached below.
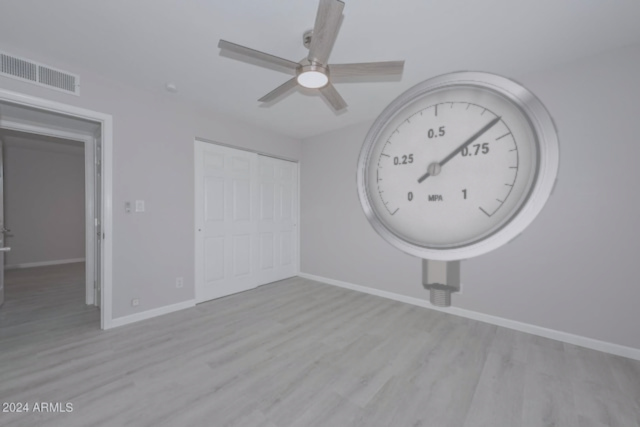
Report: 0.7 MPa
